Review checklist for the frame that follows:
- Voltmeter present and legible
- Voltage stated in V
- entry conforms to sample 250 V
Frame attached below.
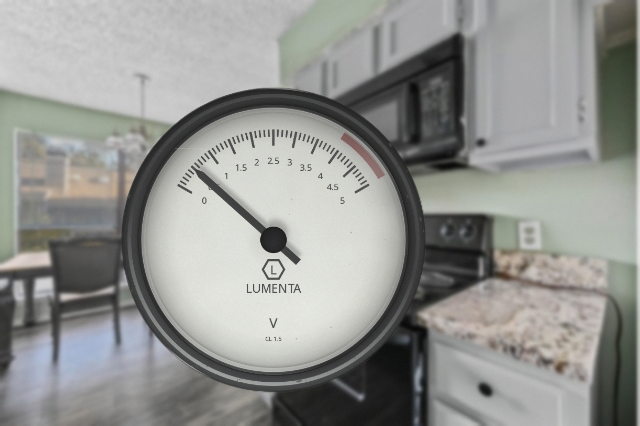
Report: 0.5 V
